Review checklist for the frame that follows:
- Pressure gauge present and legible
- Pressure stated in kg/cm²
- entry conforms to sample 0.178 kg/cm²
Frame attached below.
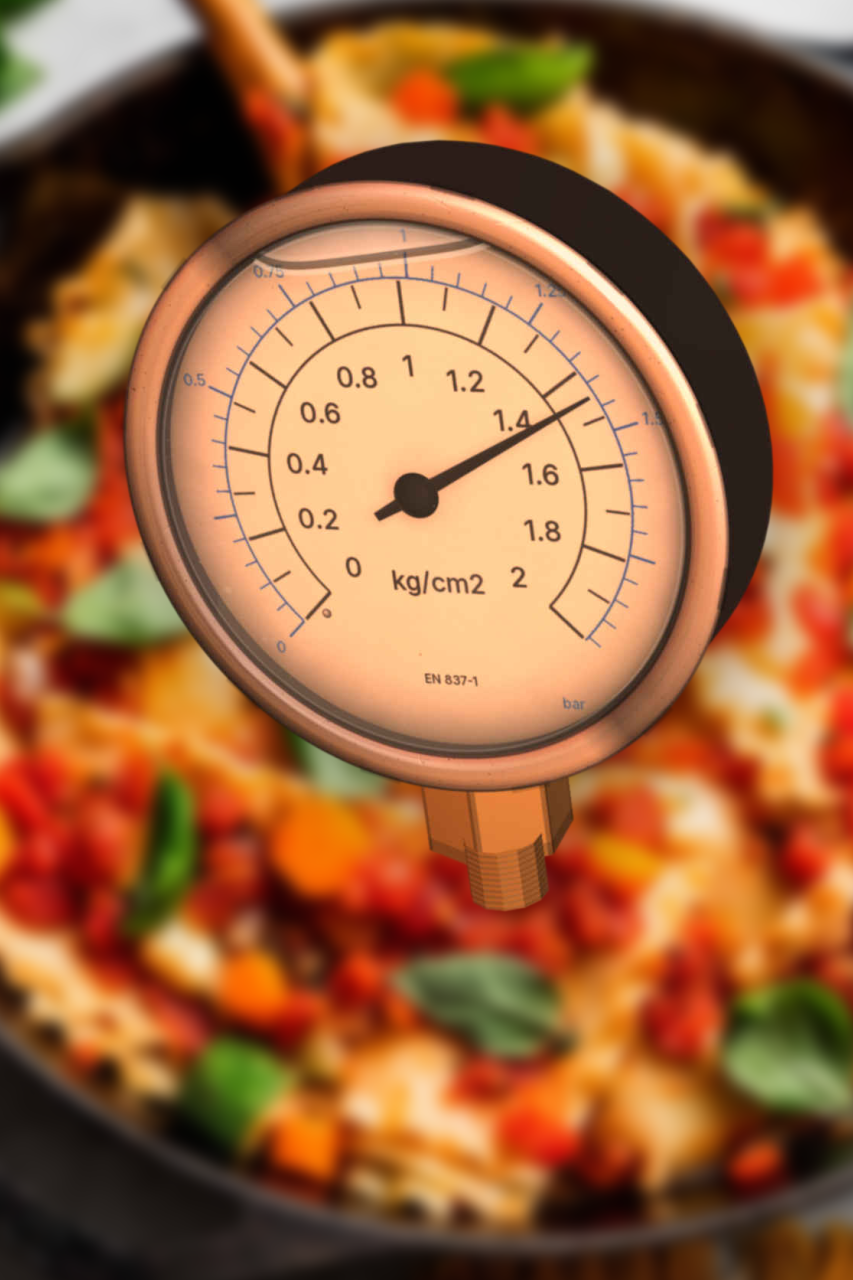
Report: 1.45 kg/cm²
